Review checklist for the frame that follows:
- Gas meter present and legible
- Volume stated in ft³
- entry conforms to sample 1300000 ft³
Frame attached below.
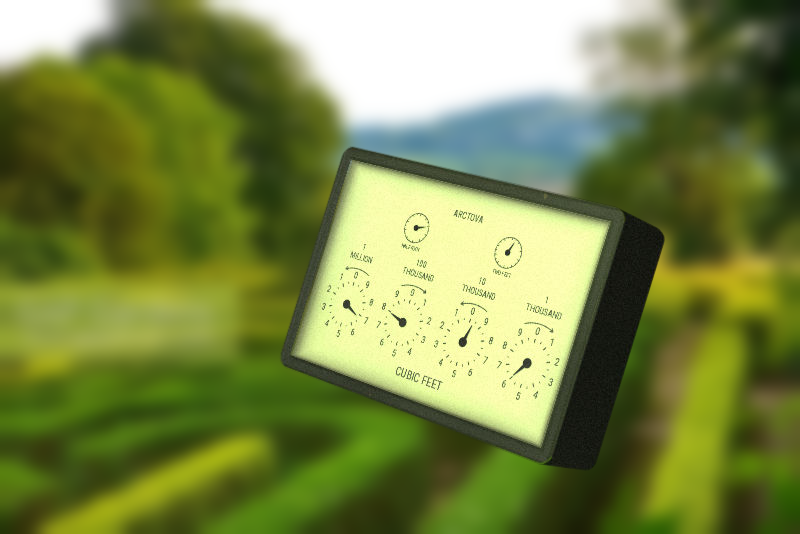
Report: 679600 ft³
